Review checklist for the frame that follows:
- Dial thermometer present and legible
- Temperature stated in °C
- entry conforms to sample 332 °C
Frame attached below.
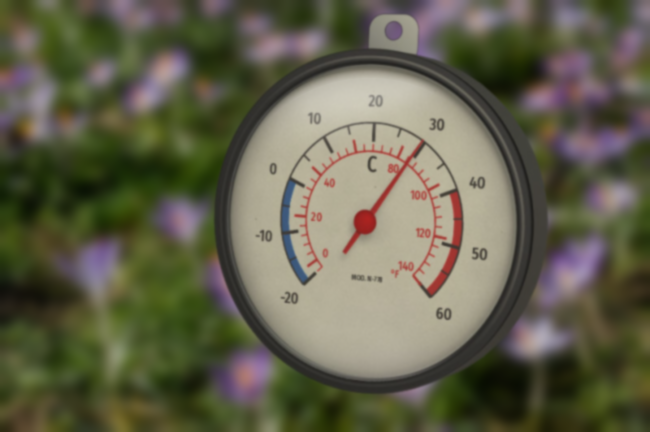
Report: 30 °C
